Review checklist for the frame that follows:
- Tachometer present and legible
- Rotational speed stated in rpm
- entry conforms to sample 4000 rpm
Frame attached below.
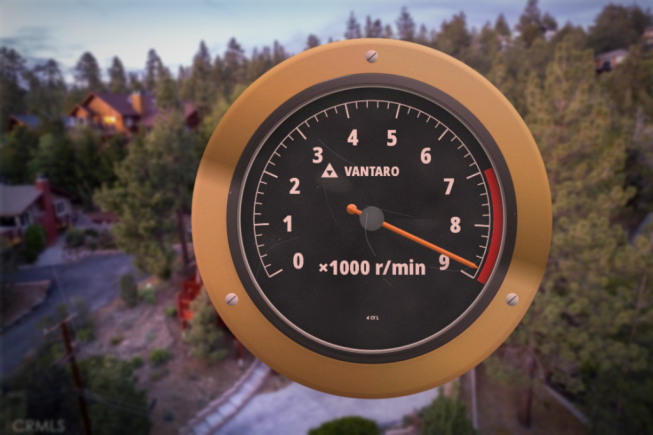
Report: 8800 rpm
